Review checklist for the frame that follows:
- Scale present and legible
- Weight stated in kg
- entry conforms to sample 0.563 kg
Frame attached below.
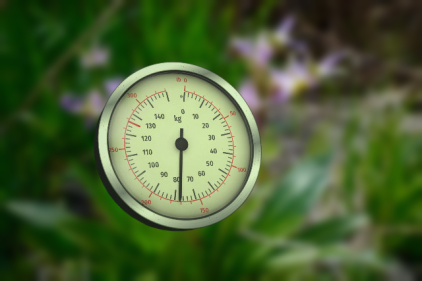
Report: 78 kg
